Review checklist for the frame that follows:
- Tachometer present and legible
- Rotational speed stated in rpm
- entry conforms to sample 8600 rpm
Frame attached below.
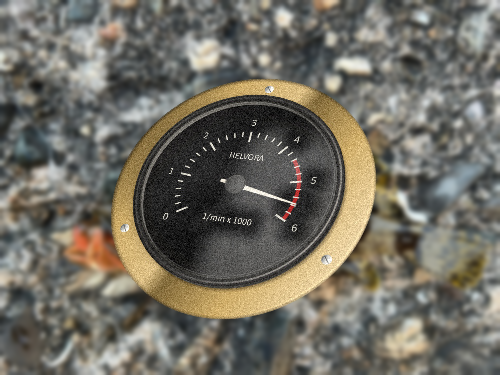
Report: 5600 rpm
